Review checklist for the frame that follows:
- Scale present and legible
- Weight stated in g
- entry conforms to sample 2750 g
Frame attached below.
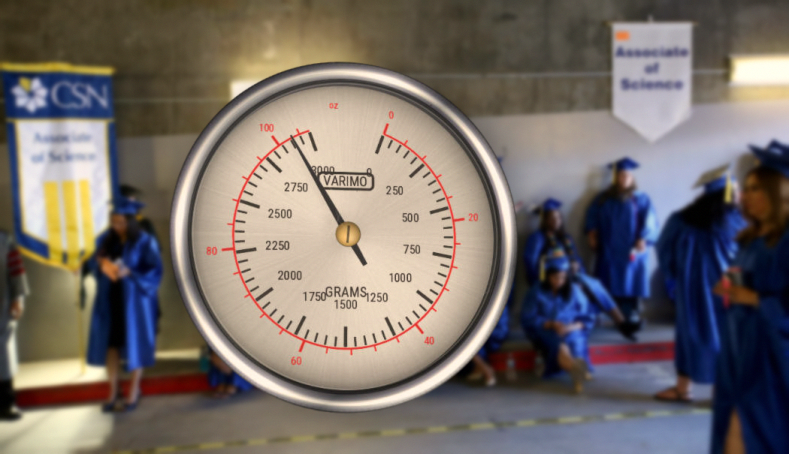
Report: 2900 g
